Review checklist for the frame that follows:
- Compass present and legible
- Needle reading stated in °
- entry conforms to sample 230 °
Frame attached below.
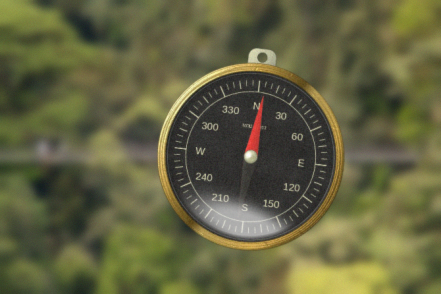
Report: 5 °
